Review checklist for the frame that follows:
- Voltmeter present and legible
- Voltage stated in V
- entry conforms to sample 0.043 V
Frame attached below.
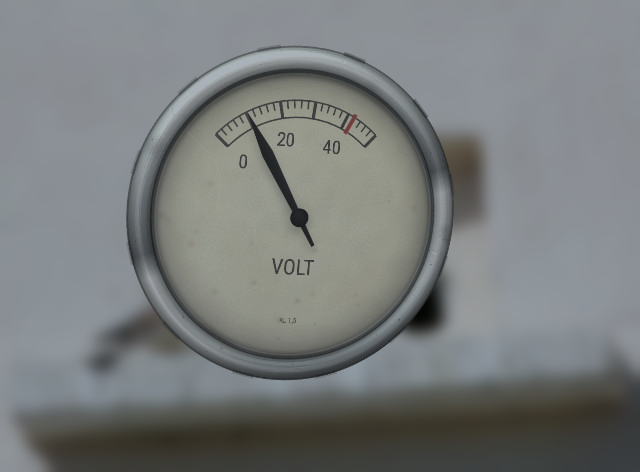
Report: 10 V
